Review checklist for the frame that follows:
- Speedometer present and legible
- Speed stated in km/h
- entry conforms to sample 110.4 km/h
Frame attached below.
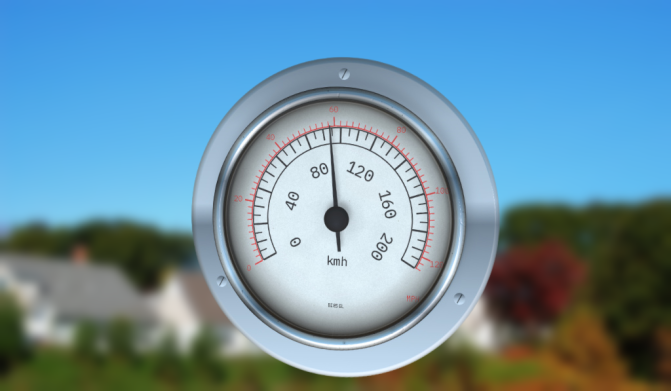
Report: 95 km/h
